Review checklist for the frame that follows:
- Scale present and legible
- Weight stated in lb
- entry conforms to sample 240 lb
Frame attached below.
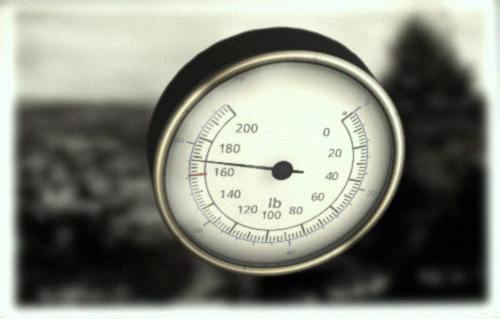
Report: 170 lb
